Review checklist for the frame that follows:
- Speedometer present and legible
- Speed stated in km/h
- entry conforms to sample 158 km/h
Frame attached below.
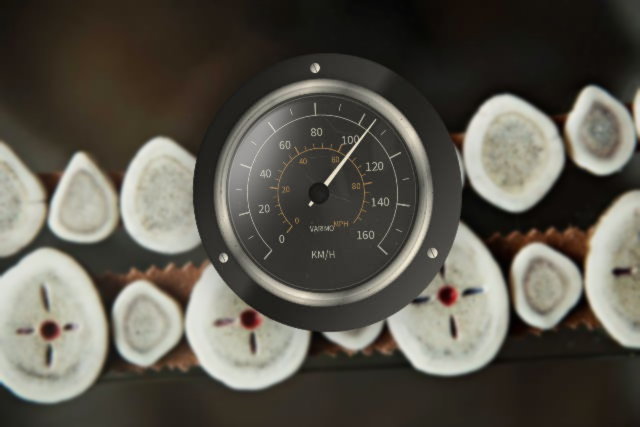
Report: 105 km/h
